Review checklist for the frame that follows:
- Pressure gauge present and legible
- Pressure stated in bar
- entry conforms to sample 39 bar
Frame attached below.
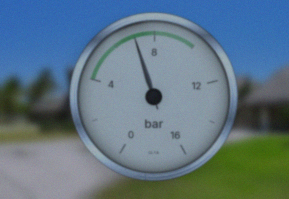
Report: 7 bar
